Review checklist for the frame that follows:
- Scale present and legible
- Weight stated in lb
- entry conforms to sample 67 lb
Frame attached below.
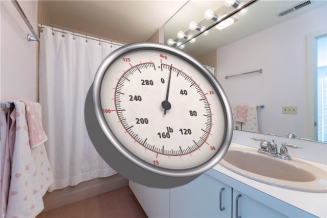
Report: 10 lb
